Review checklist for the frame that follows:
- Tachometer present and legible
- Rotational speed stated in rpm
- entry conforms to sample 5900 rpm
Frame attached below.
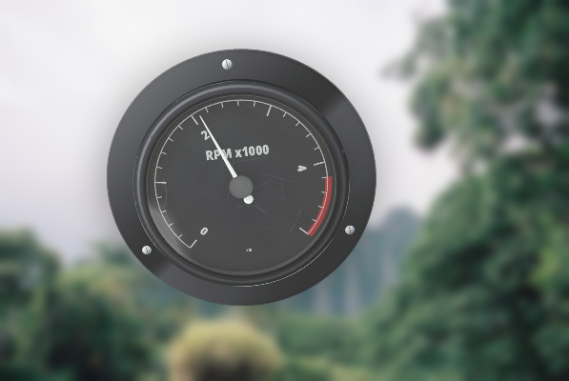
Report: 2100 rpm
